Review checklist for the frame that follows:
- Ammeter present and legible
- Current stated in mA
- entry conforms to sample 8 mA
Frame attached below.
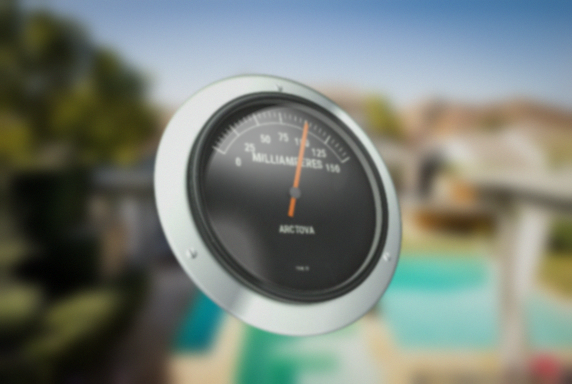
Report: 100 mA
